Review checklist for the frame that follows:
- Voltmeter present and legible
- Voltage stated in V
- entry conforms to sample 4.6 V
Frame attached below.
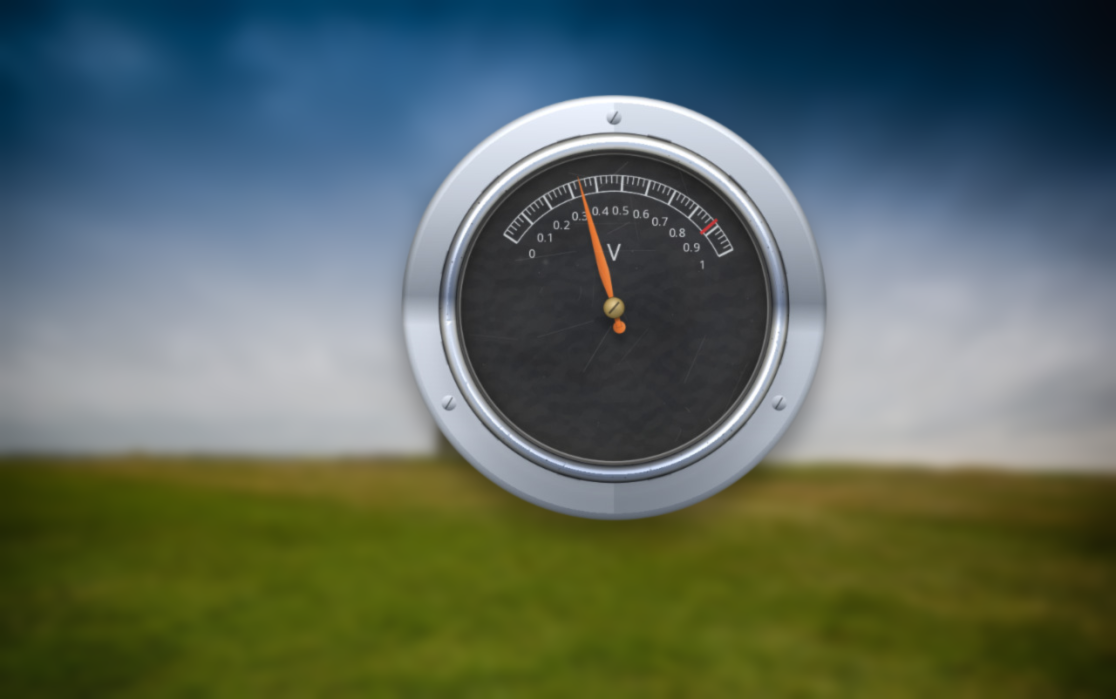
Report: 0.34 V
